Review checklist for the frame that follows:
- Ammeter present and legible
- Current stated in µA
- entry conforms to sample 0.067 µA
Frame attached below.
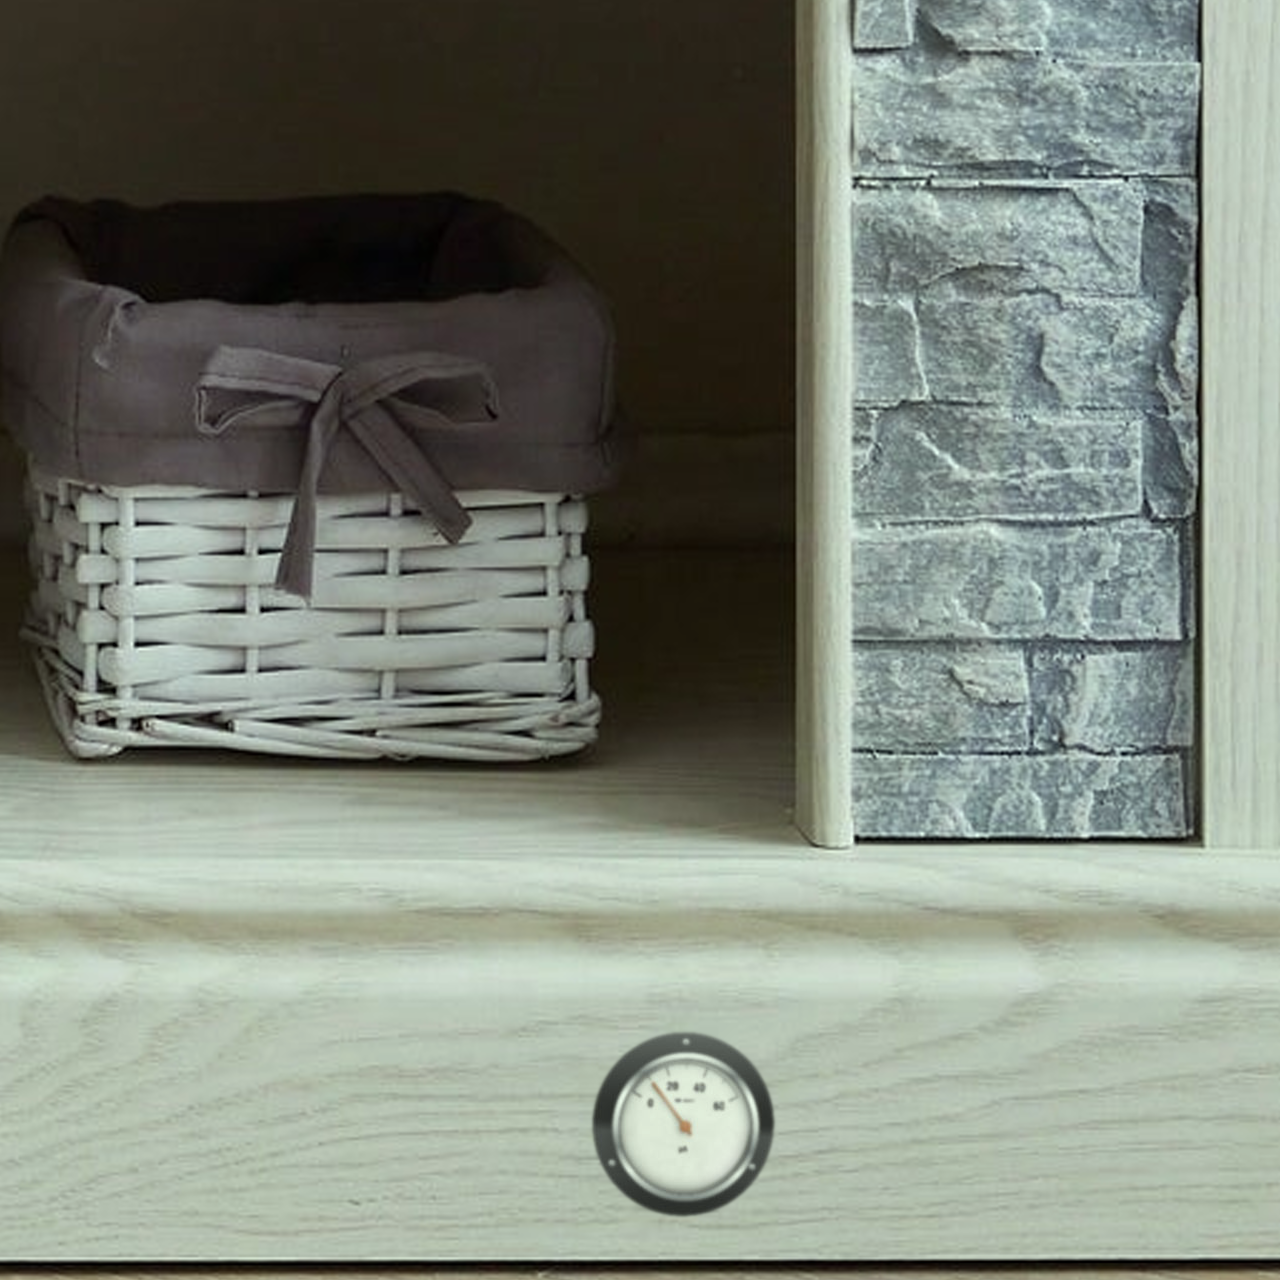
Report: 10 µA
